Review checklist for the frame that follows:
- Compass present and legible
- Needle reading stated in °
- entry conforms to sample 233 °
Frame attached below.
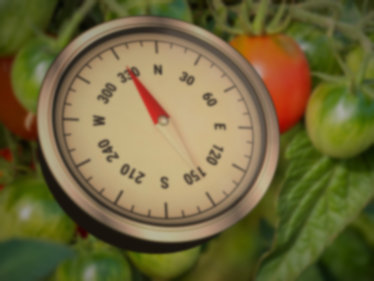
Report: 330 °
